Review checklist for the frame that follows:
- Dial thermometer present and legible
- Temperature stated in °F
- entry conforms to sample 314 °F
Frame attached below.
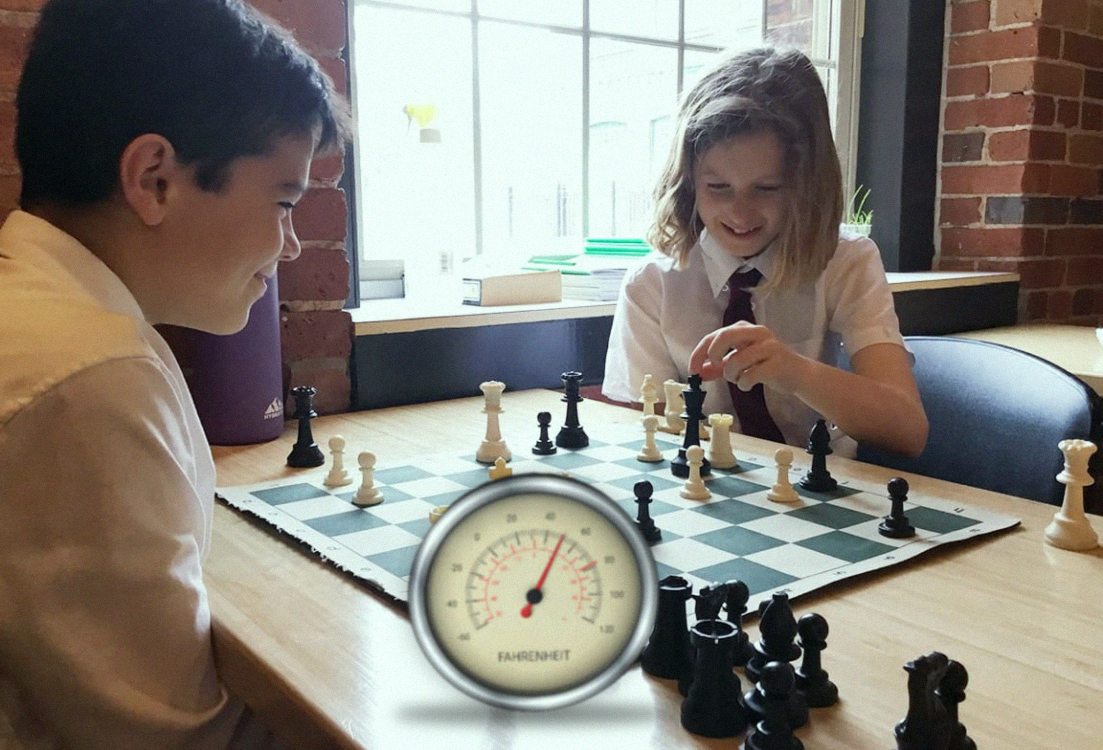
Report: 50 °F
